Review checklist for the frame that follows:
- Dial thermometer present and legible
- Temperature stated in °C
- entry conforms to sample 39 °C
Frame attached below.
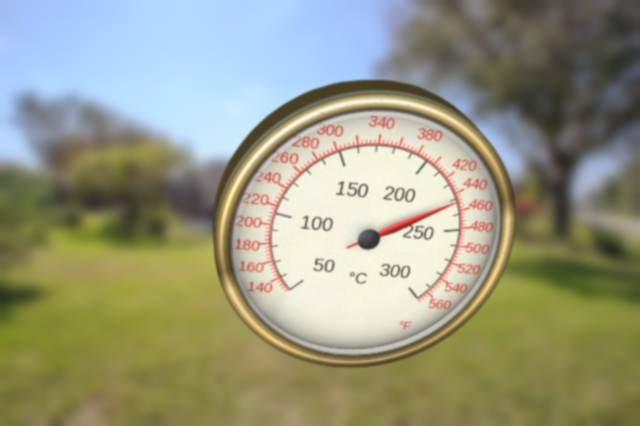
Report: 230 °C
